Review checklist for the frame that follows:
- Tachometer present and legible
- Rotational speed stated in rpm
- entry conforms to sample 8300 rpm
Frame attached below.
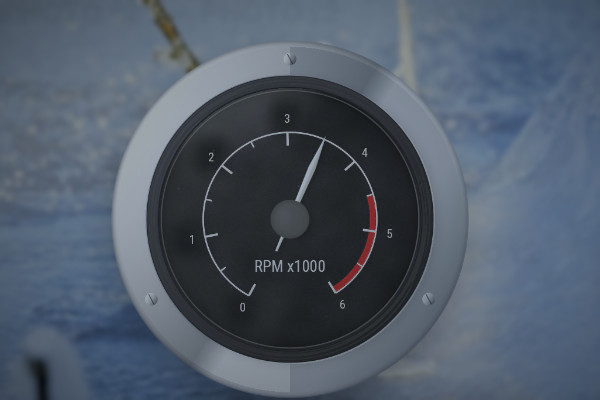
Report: 3500 rpm
